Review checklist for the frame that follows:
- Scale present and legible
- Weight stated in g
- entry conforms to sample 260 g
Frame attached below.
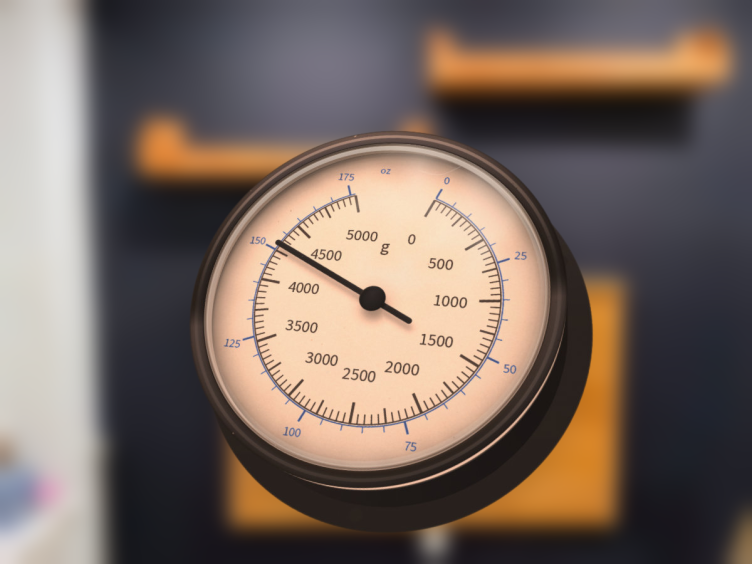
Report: 4300 g
